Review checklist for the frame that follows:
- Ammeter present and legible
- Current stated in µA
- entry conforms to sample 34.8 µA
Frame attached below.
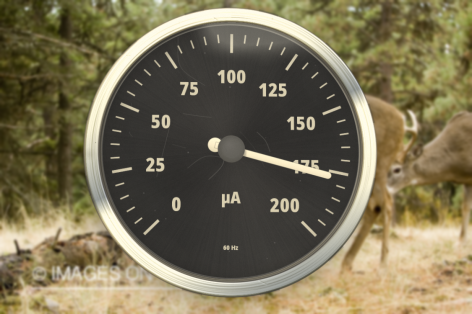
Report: 177.5 µA
